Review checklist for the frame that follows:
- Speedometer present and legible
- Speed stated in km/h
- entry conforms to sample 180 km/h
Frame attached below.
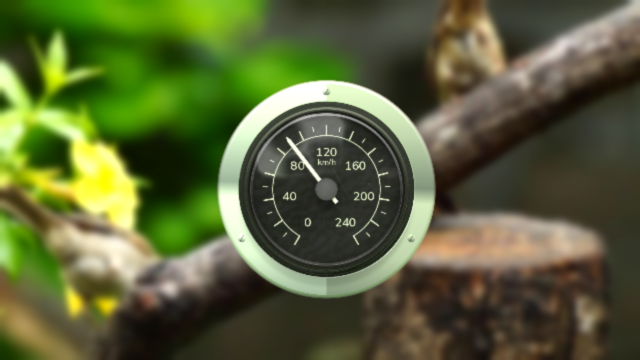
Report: 90 km/h
